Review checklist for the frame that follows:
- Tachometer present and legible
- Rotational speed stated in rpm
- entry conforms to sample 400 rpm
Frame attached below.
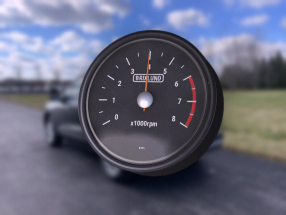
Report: 4000 rpm
